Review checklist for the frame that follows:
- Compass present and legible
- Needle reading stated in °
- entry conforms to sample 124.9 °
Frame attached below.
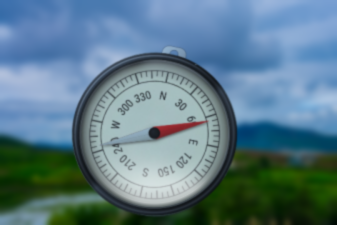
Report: 65 °
